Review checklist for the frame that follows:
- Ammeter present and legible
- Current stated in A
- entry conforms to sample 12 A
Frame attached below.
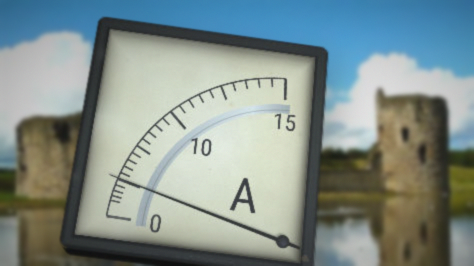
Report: 5 A
